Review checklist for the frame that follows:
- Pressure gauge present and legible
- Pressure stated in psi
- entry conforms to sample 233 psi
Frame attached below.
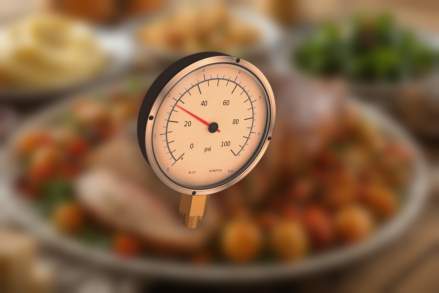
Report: 27.5 psi
